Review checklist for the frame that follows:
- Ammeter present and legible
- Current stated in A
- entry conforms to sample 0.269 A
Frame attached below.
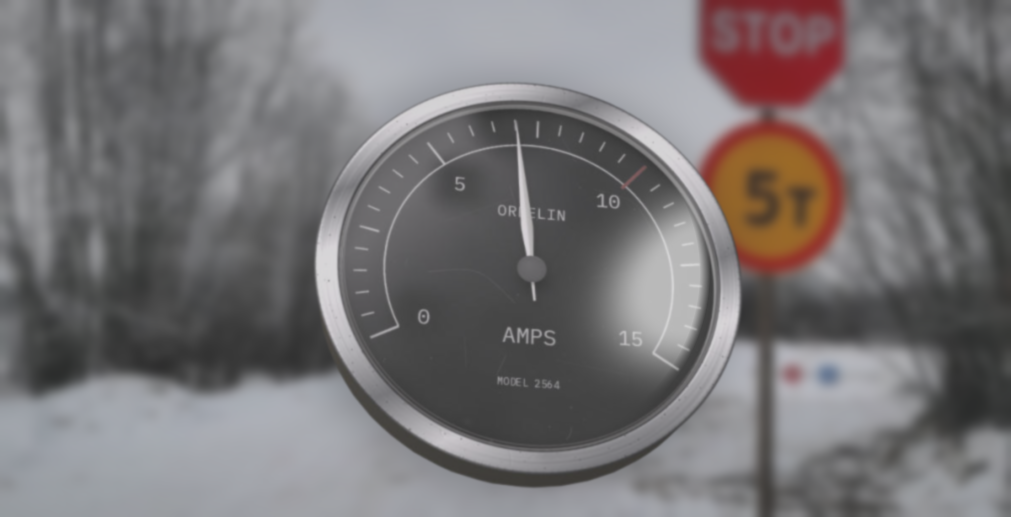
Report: 7 A
